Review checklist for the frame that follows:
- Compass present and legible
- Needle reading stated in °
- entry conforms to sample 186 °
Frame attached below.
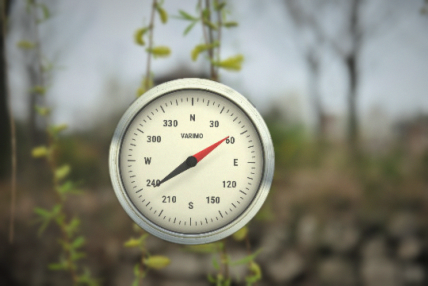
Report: 55 °
